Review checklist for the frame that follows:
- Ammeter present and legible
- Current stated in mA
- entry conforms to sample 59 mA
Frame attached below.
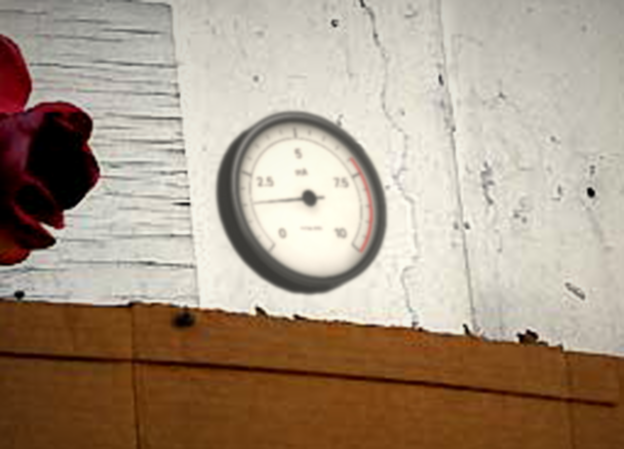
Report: 1.5 mA
